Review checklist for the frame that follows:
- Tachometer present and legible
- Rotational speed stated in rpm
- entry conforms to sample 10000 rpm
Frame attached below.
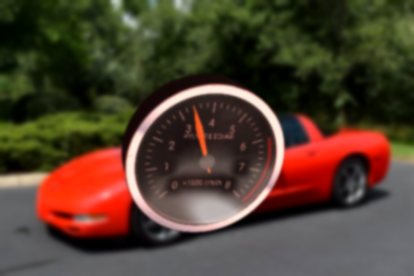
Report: 3400 rpm
